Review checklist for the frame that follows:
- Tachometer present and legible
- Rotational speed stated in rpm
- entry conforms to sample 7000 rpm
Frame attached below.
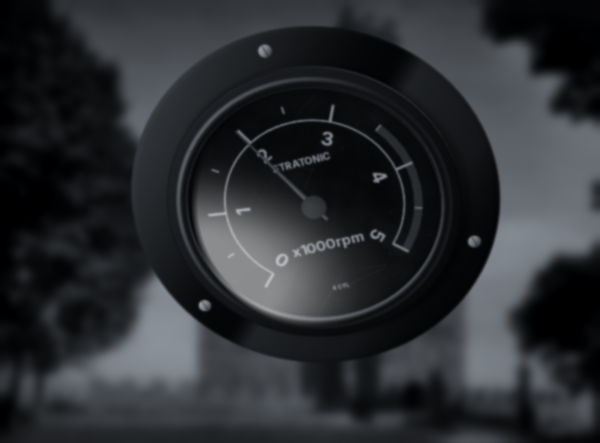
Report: 2000 rpm
